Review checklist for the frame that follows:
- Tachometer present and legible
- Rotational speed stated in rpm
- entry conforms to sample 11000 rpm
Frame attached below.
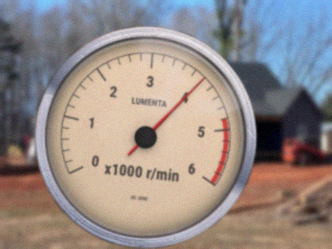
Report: 4000 rpm
